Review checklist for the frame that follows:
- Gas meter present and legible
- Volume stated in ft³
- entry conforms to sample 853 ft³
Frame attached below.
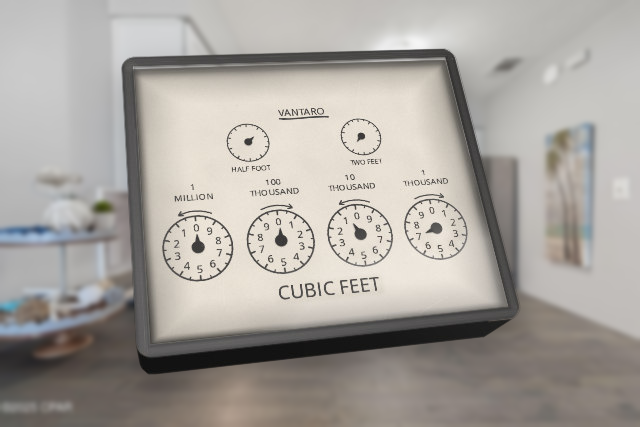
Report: 700 ft³
